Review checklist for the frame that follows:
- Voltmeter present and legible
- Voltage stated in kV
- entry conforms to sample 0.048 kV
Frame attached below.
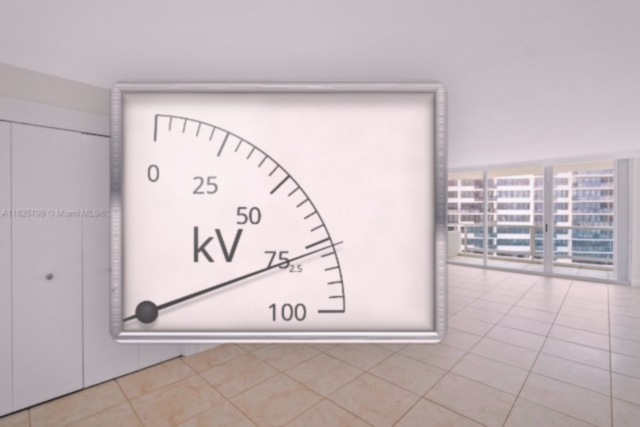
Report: 77.5 kV
